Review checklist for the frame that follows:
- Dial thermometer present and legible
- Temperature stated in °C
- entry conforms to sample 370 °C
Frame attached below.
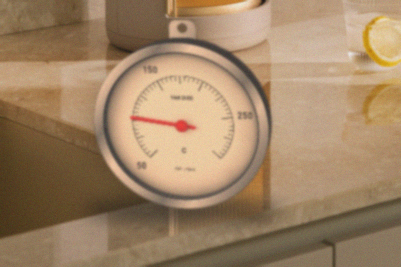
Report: 100 °C
